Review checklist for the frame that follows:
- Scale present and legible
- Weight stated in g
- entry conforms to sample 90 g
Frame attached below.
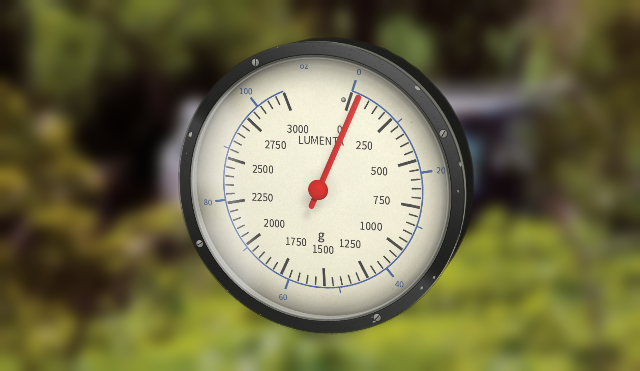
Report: 50 g
